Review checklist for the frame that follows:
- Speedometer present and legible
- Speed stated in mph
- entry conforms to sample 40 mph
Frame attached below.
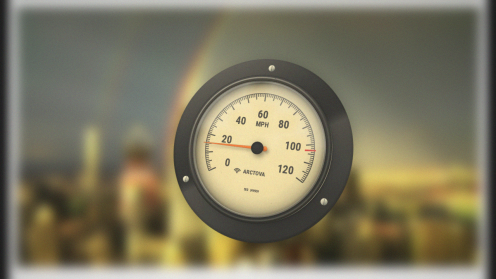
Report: 15 mph
